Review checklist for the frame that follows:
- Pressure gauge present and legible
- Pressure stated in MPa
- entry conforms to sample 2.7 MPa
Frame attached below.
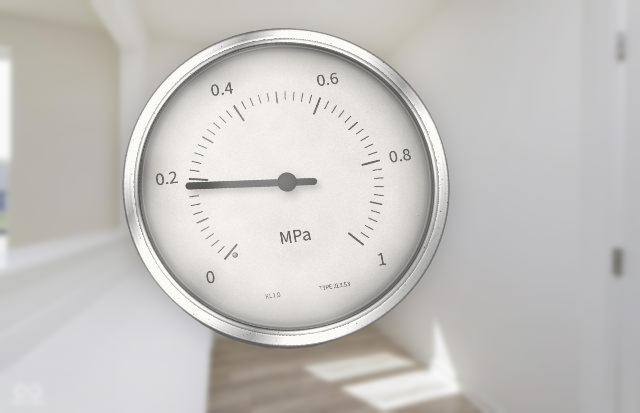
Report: 0.18 MPa
